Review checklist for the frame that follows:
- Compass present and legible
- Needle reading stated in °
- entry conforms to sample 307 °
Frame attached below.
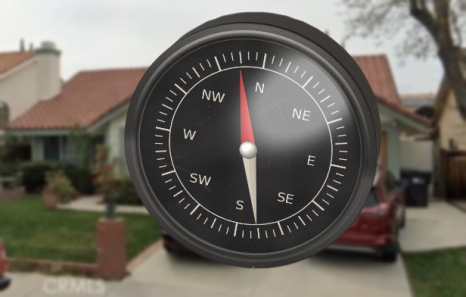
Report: 345 °
